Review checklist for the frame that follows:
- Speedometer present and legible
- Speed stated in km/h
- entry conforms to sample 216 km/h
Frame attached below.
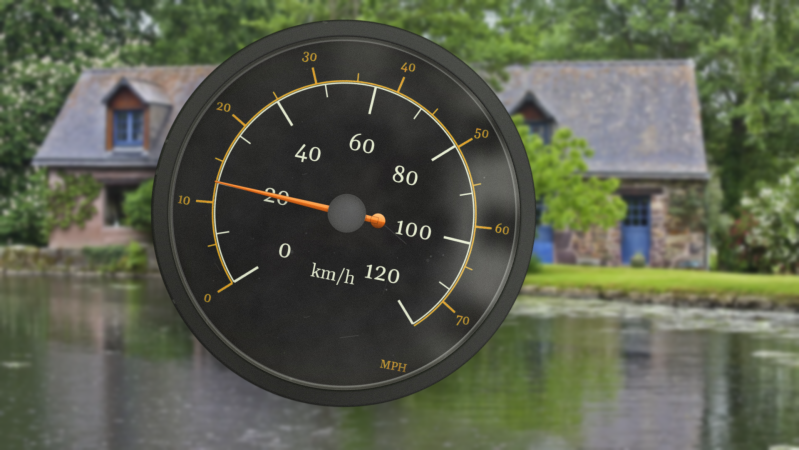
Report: 20 km/h
